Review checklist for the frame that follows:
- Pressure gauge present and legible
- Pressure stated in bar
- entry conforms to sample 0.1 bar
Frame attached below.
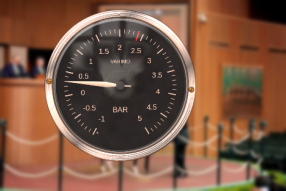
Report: 0.3 bar
